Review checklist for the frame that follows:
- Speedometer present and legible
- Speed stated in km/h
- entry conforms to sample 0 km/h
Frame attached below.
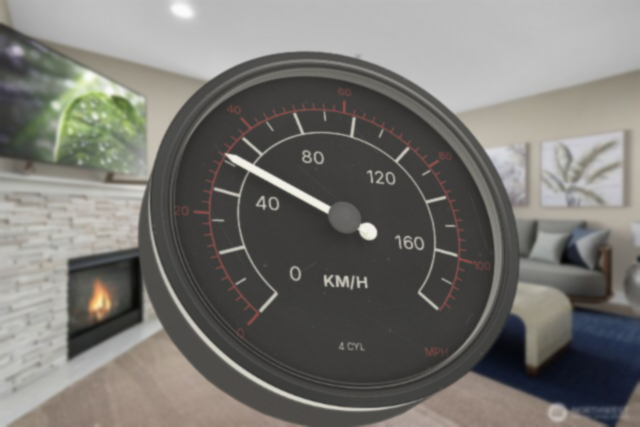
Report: 50 km/h
